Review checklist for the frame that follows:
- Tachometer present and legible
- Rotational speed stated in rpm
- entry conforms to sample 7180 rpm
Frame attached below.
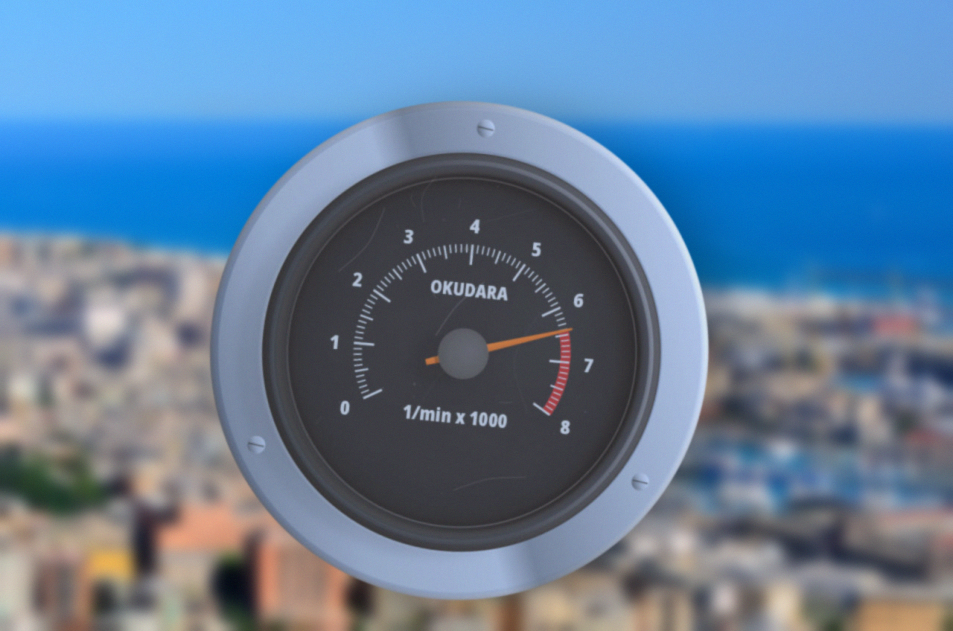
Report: 6400 rpm
